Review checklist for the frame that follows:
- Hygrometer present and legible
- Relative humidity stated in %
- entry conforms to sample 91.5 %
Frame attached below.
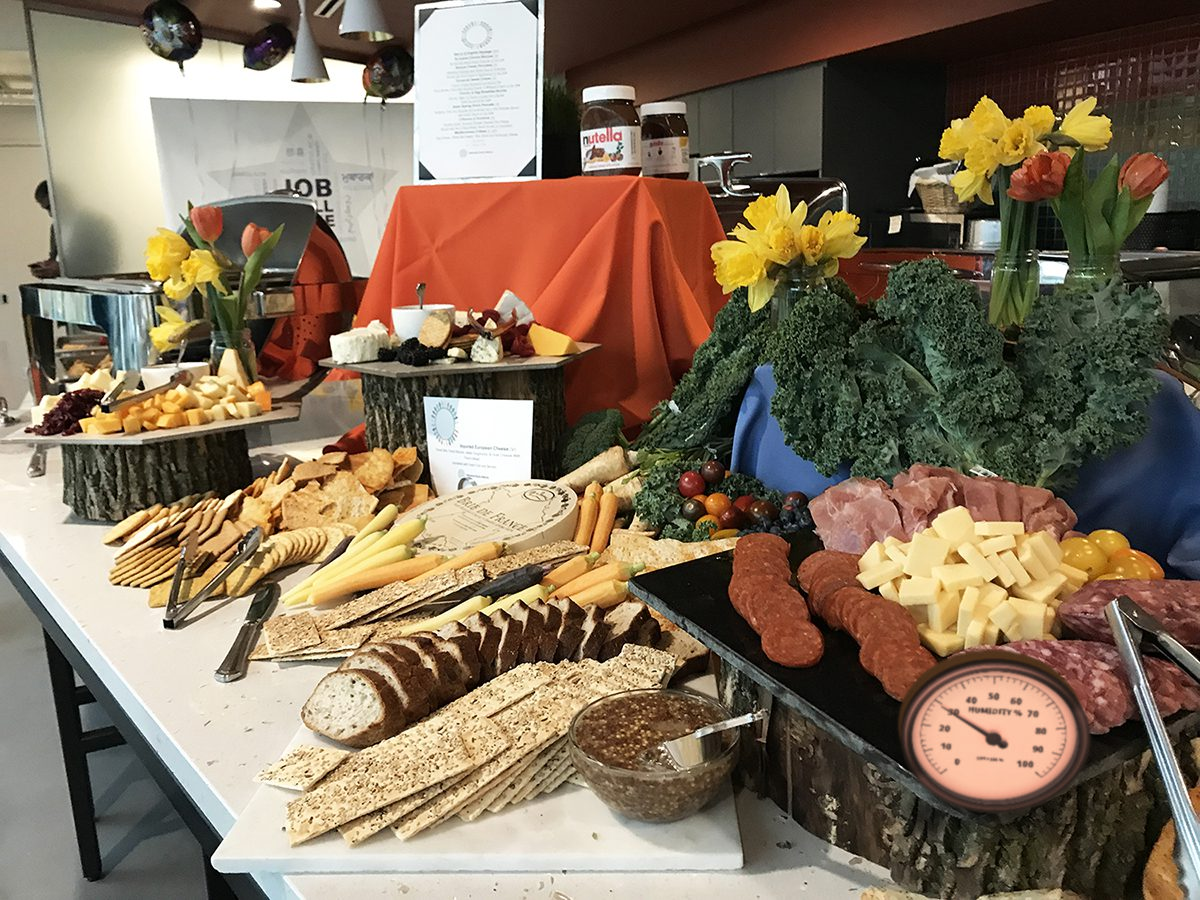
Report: 30 %
